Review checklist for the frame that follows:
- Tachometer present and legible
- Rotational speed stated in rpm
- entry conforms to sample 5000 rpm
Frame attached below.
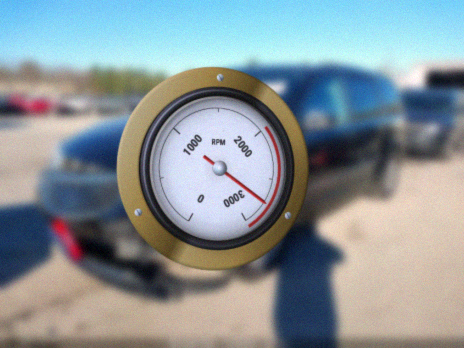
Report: 2750 rpm
